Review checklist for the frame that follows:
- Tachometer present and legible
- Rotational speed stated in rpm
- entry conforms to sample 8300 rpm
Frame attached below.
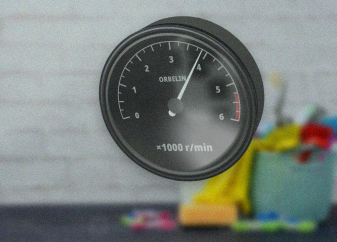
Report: 3875 rpm
